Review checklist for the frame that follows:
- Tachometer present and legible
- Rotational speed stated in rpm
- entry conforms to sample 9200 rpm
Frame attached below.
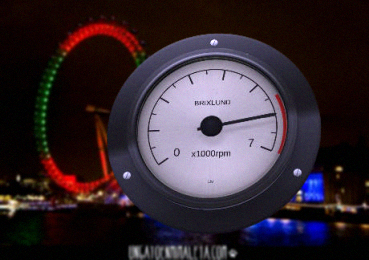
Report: 6000 rpm
